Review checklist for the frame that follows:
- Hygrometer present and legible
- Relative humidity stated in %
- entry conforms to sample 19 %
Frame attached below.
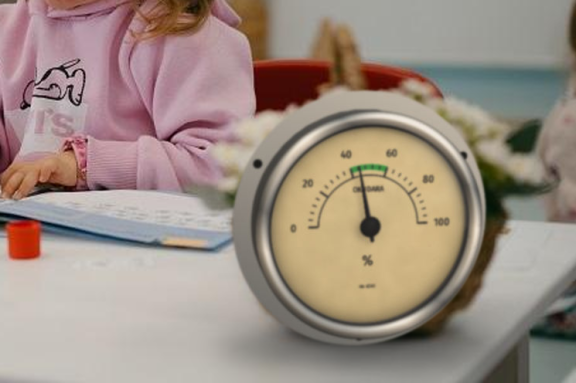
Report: 44 %
